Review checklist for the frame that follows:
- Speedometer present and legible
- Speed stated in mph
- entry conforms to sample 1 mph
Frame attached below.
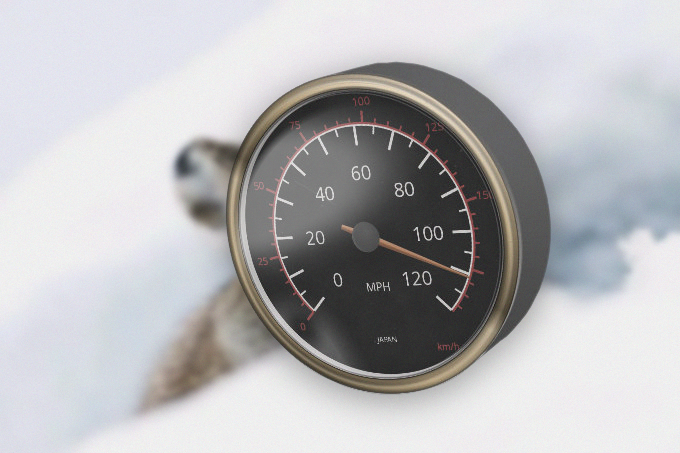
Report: 110 mph
